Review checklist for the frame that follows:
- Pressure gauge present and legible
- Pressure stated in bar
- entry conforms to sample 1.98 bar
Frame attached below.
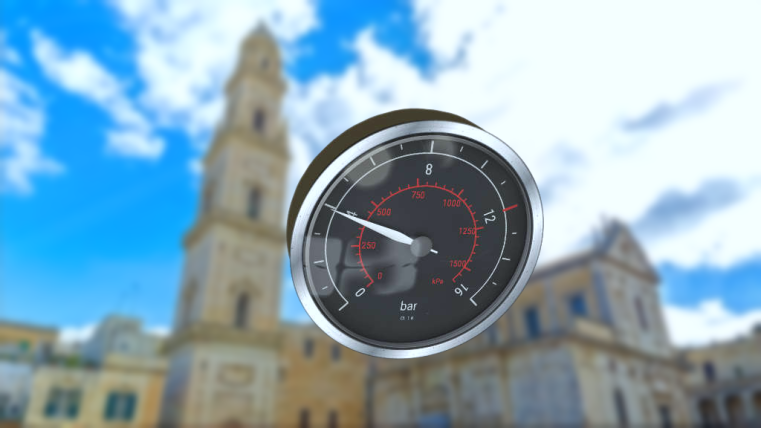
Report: 4 bar
